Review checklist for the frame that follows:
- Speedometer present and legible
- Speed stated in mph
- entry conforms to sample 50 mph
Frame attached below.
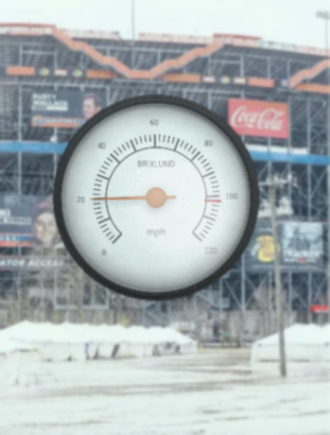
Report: 20 mph
